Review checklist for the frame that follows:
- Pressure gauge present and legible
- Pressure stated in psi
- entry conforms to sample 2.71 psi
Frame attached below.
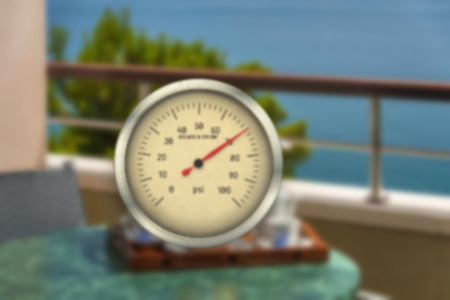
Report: 70 psi
